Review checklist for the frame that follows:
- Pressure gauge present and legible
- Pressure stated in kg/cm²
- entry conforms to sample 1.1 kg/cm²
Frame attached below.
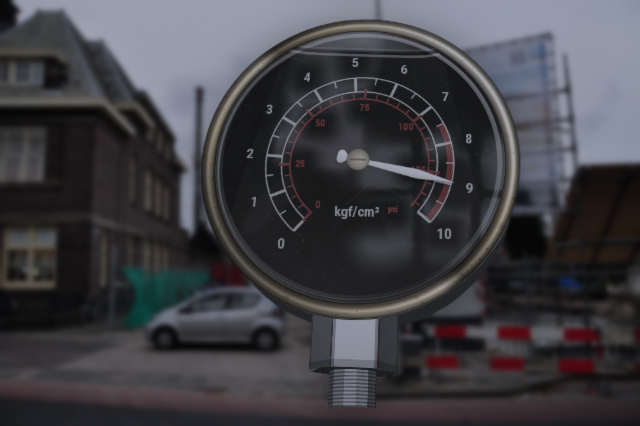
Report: 9 kg/cm²
